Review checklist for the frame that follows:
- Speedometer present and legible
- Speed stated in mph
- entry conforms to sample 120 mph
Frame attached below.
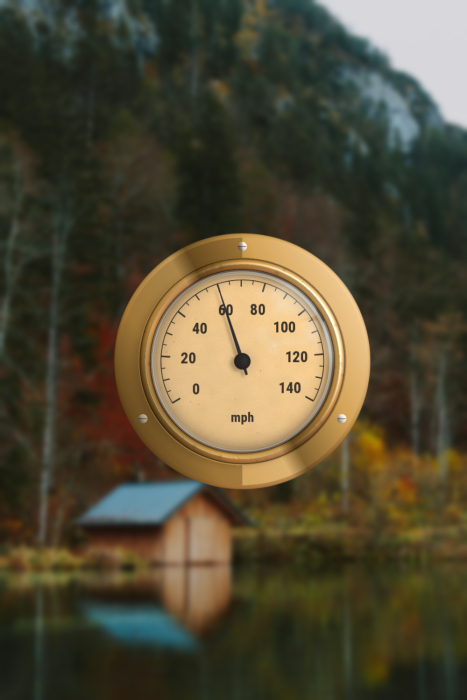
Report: 60 mph
